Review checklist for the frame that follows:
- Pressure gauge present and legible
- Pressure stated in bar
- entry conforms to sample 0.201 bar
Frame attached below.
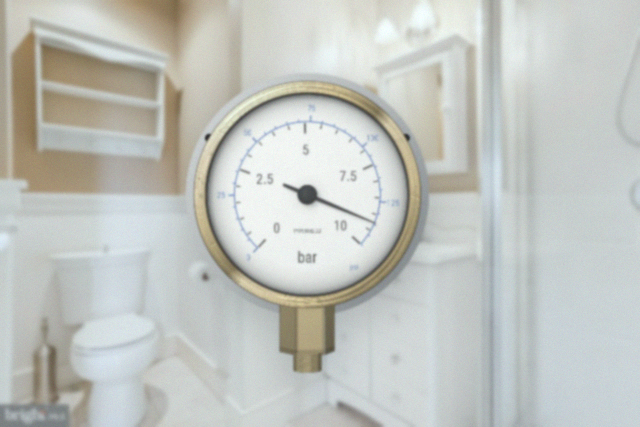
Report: 9.25 bar
